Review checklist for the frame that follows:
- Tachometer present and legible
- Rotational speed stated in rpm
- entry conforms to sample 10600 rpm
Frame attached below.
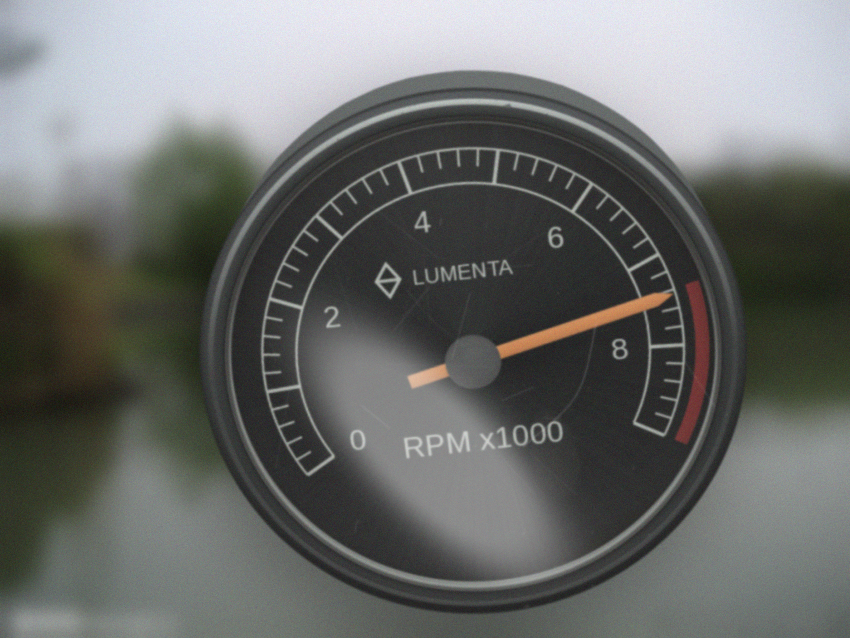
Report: 7400 rpm
